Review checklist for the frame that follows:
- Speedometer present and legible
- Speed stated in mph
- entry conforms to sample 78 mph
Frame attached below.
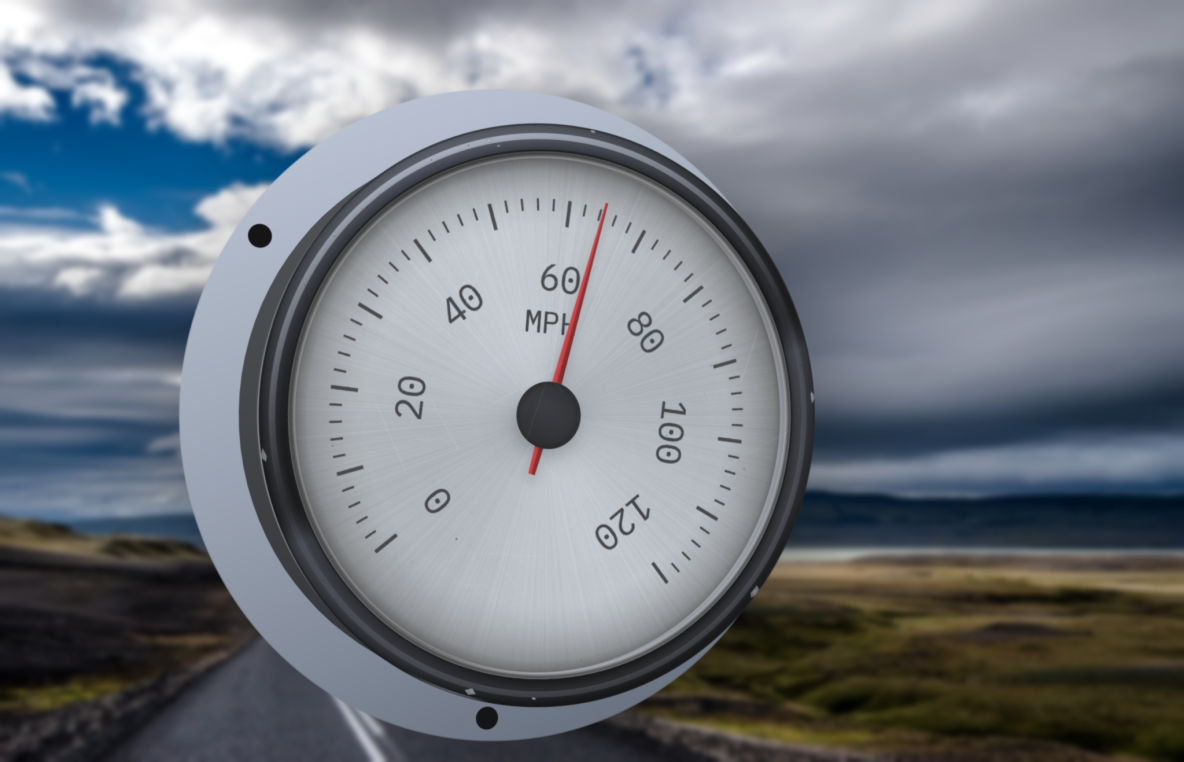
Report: 64 mph
